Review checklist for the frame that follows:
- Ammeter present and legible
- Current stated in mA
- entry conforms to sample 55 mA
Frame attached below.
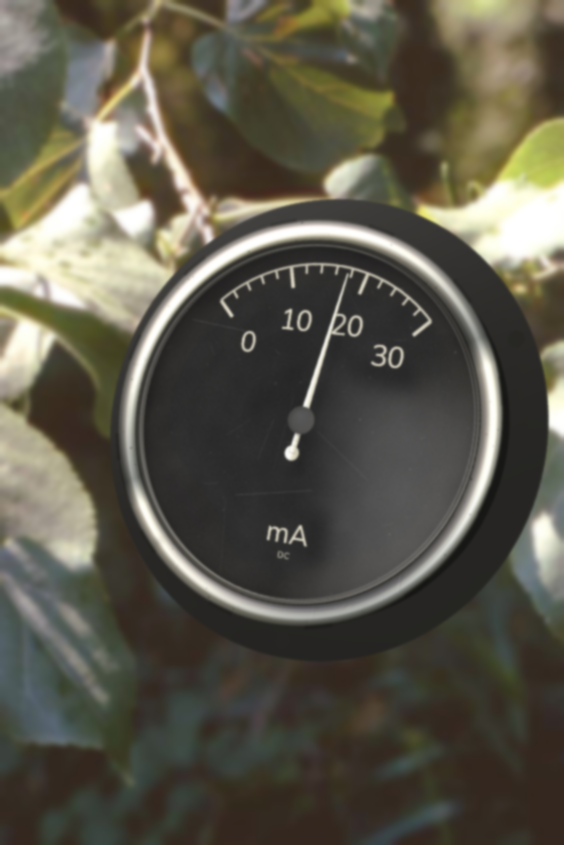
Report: 18 mA
